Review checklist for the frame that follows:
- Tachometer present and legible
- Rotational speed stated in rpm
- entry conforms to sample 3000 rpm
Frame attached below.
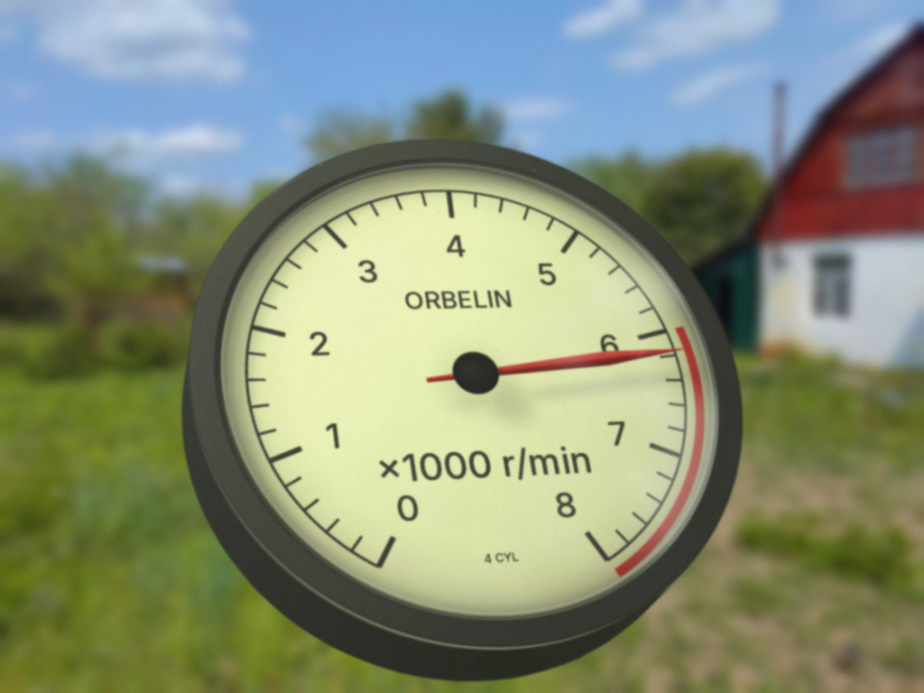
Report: 6200 rpm
